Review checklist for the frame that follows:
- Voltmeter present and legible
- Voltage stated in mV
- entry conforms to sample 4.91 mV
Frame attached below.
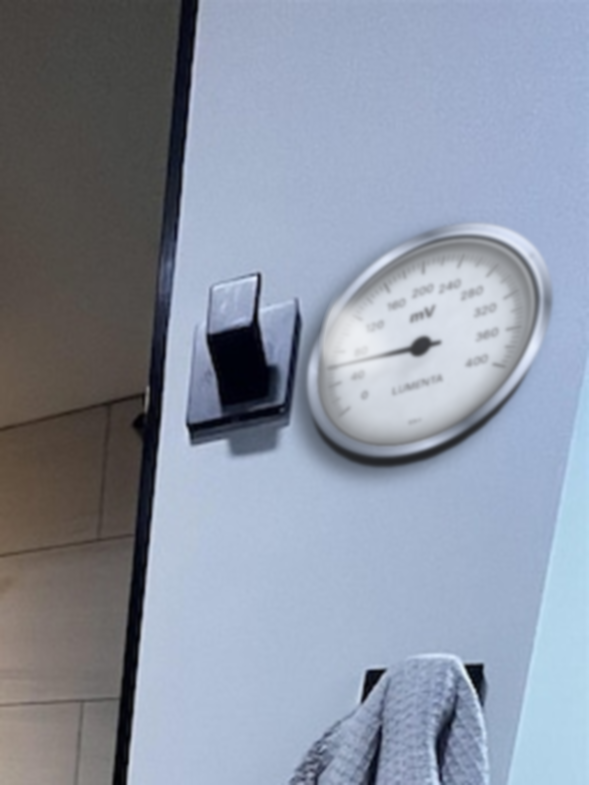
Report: 60 mV
